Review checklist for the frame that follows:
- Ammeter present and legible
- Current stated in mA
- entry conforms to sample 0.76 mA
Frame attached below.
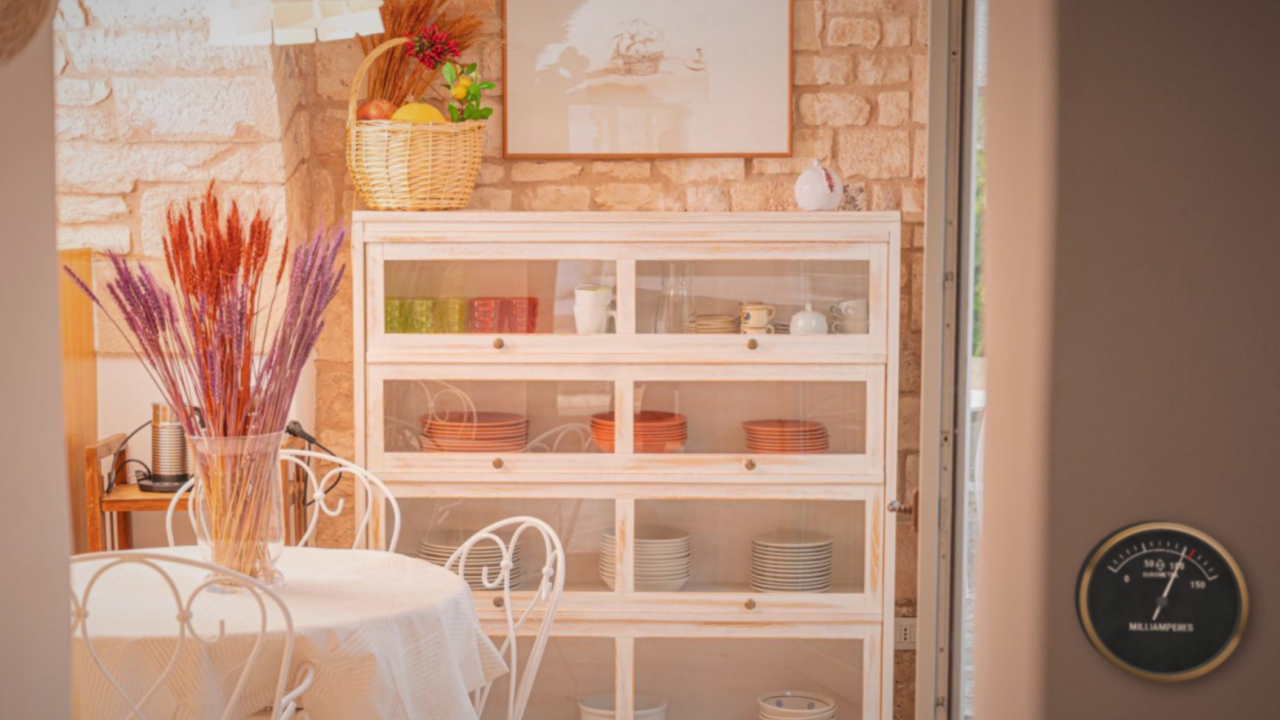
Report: 100 mA
